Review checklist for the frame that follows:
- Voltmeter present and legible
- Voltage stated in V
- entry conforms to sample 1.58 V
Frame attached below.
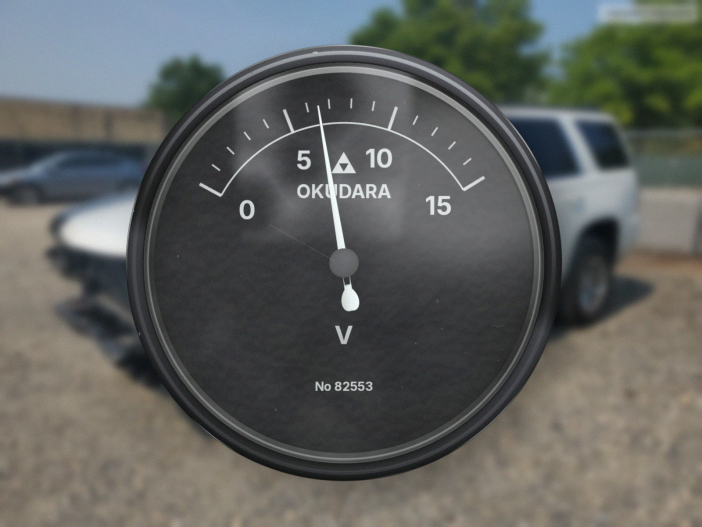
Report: 6.5 V
